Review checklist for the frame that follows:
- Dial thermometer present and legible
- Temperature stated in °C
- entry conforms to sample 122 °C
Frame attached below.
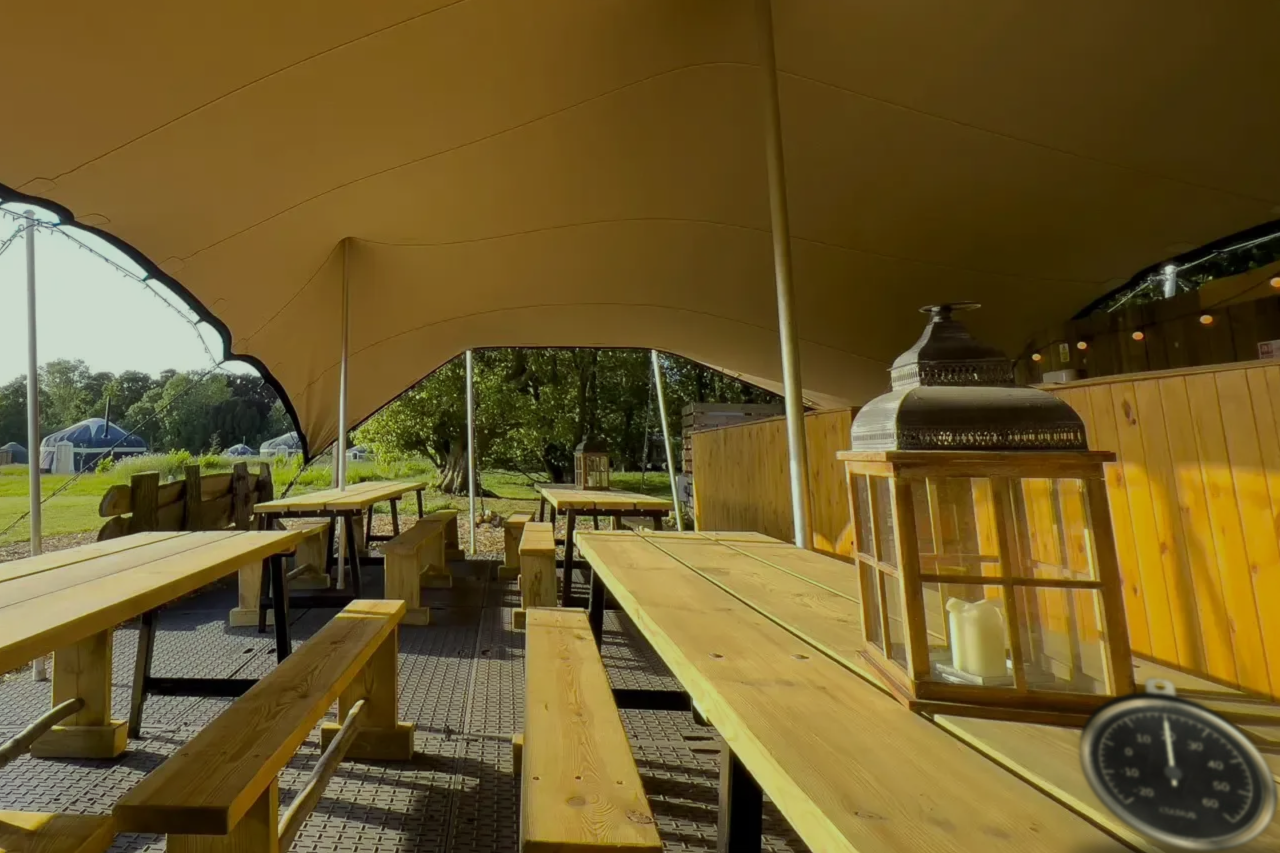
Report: 20 °C
